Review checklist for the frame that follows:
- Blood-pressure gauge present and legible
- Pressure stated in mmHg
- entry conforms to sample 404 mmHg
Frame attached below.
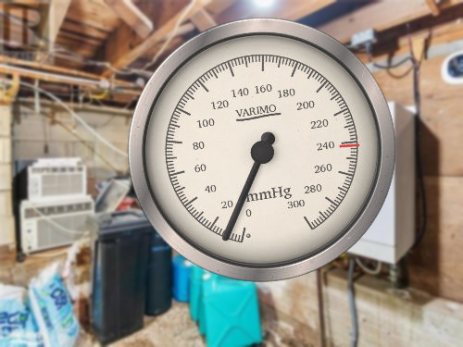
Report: 10 mmHg
